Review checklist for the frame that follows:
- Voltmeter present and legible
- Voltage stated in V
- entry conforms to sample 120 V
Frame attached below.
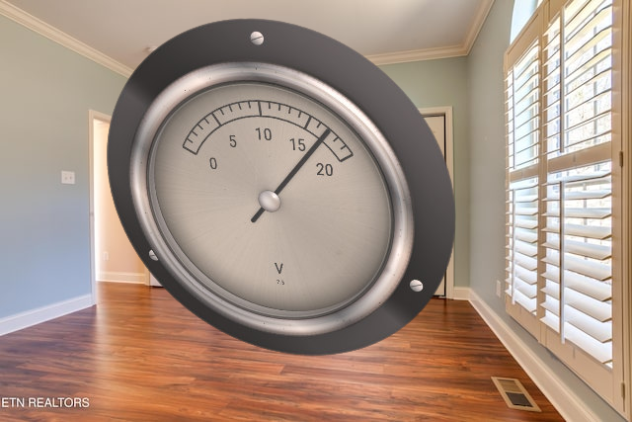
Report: 17 V
